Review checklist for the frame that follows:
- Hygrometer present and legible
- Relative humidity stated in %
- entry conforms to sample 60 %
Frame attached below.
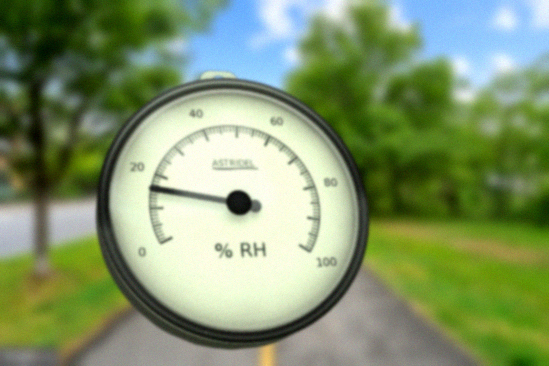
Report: 15 %
